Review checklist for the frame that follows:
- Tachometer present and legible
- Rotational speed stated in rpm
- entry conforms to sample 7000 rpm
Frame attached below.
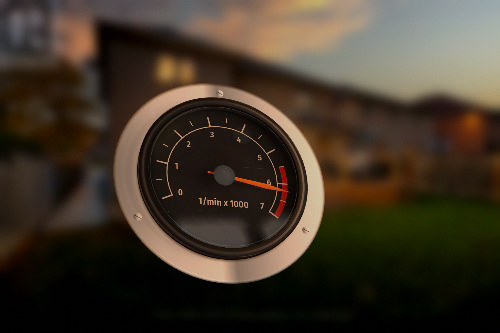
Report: 6250 rpm
